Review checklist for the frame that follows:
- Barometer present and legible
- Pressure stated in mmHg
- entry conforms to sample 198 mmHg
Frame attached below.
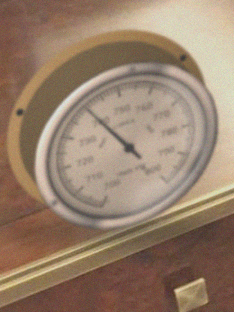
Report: 740 mmHg
